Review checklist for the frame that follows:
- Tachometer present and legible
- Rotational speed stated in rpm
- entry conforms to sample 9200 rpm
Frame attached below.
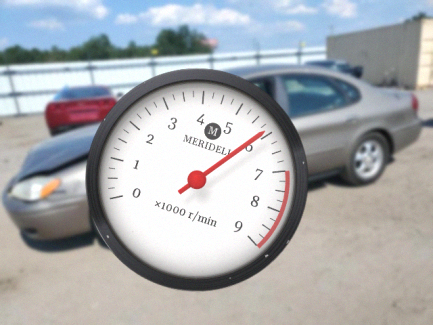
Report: 5875 rpm
